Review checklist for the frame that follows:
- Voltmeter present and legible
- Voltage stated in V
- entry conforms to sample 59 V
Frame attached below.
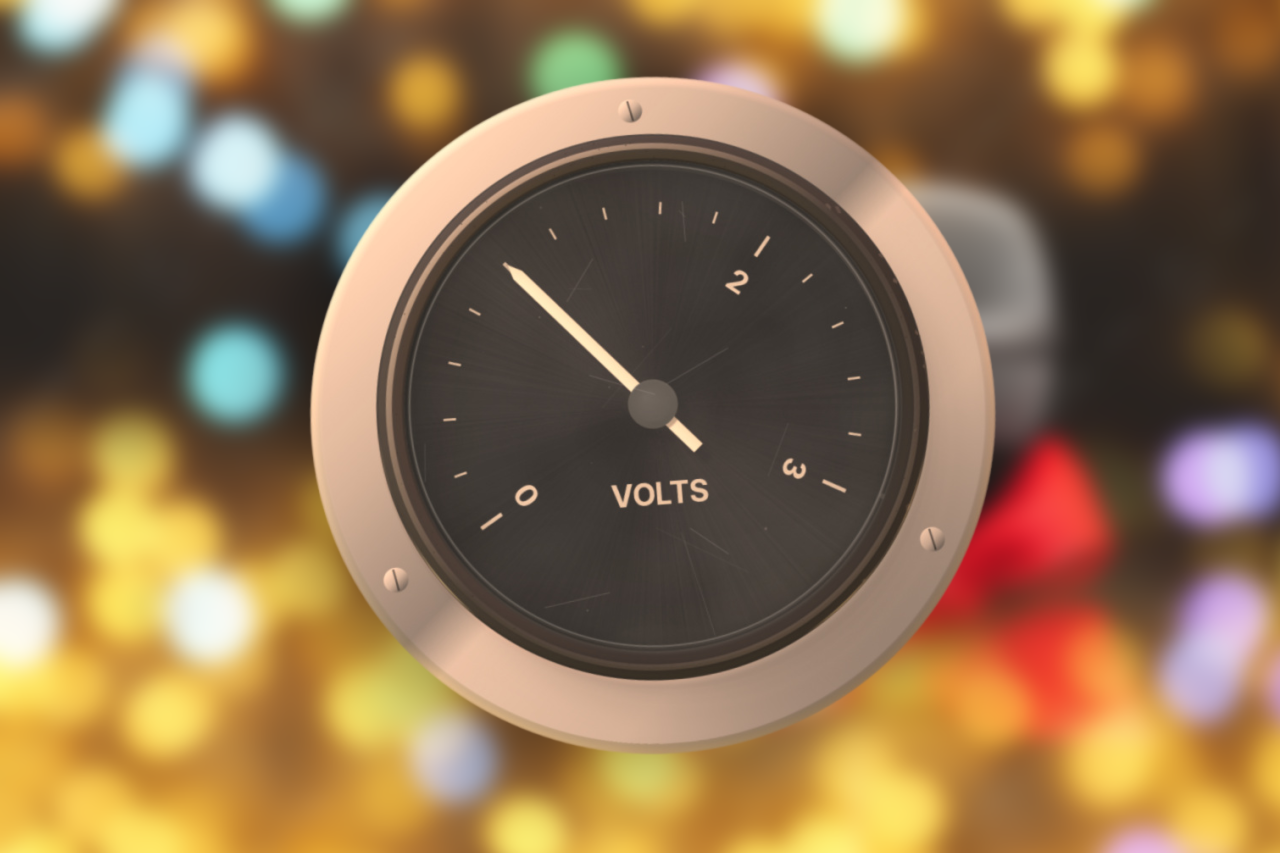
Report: 1 V
